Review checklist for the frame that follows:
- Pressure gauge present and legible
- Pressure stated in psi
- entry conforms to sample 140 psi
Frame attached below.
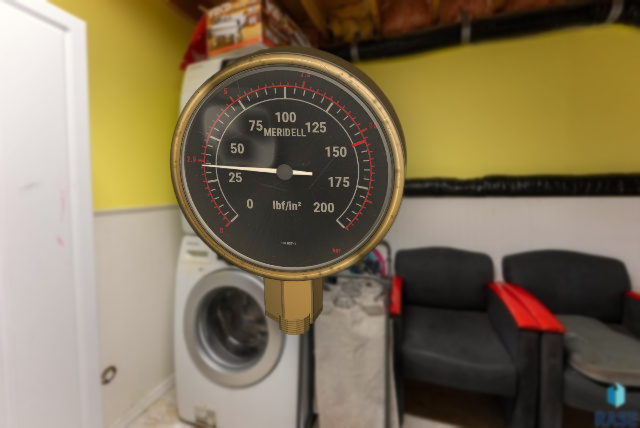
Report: 35 psi
